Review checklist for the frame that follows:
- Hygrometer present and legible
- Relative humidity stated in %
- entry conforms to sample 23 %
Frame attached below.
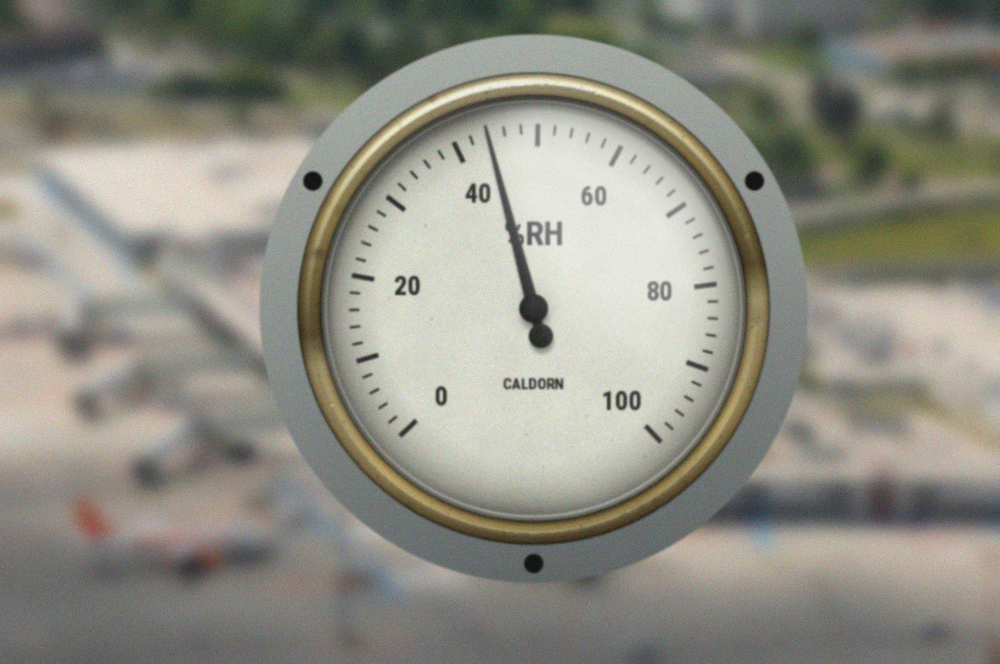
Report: 44 %
